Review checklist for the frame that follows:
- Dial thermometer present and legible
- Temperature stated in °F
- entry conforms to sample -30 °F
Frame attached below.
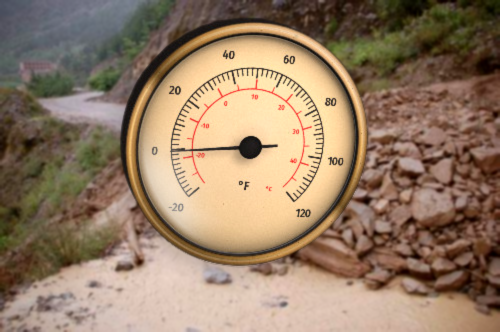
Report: 0 °F
